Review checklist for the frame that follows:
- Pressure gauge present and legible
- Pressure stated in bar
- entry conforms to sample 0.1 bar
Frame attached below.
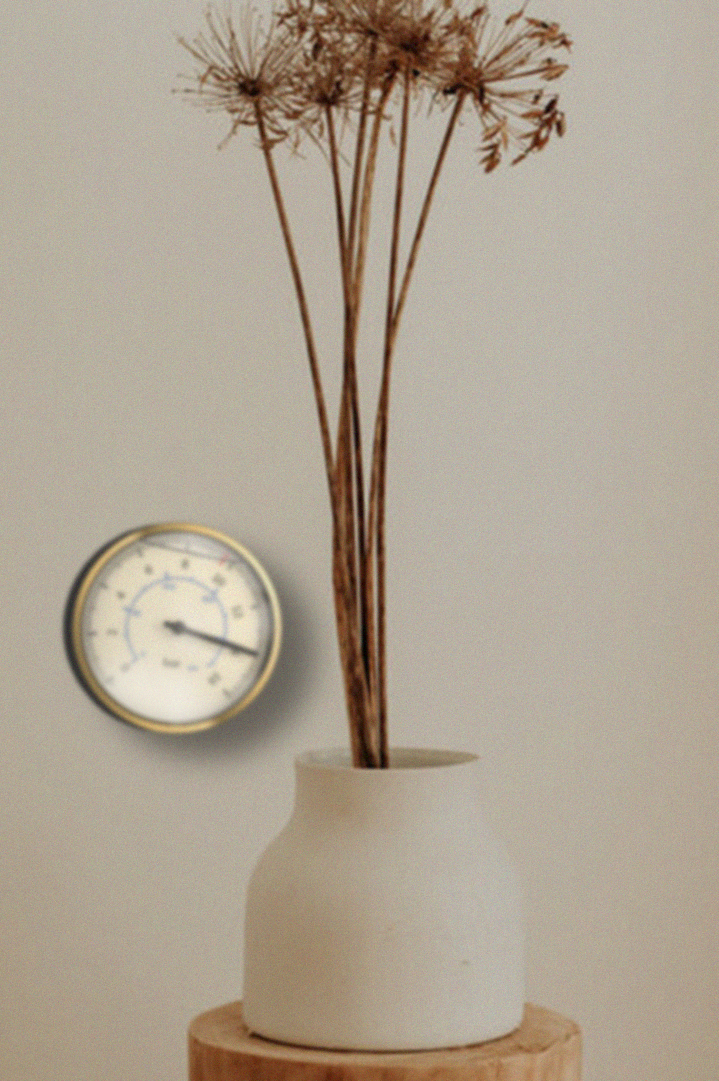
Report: 14 bar
